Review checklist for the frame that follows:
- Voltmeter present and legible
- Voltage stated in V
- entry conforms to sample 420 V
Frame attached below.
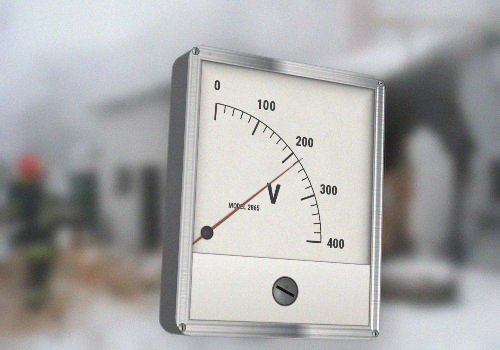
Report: 220 V
